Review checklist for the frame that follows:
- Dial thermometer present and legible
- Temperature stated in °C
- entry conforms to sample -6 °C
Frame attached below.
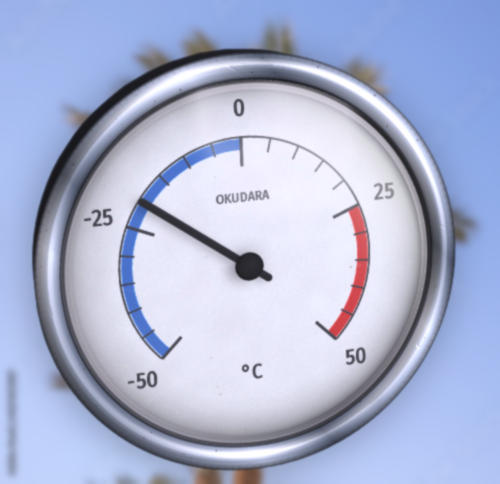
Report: -20 °C
